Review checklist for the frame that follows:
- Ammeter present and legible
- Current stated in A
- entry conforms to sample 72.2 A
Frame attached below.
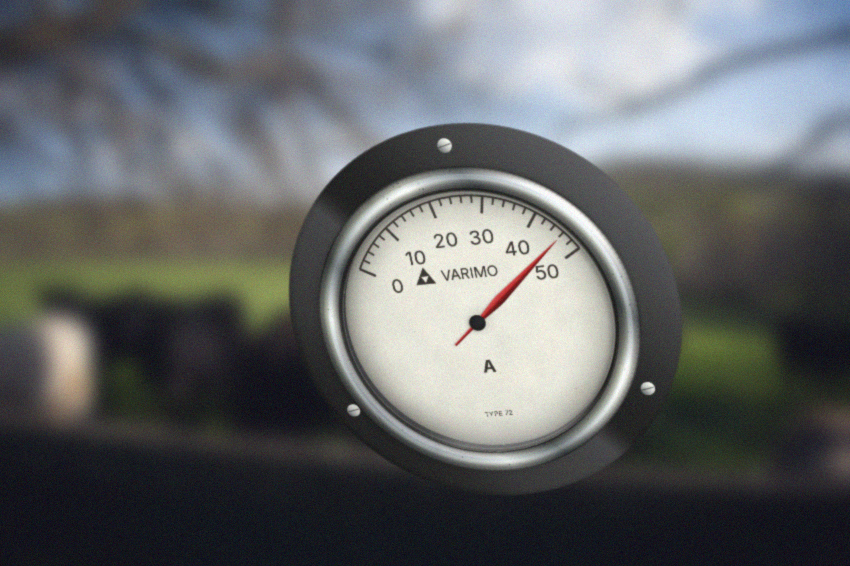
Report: 46 A
